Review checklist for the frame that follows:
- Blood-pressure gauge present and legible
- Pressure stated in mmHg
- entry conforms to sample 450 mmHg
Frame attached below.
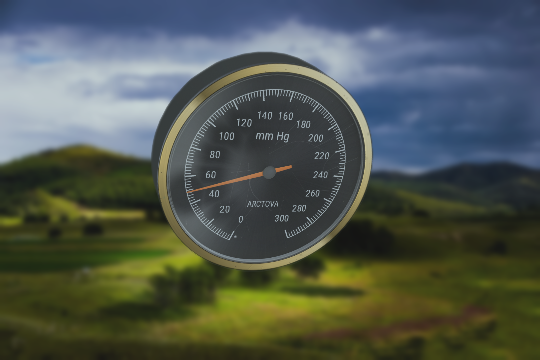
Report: 50 mmHg
